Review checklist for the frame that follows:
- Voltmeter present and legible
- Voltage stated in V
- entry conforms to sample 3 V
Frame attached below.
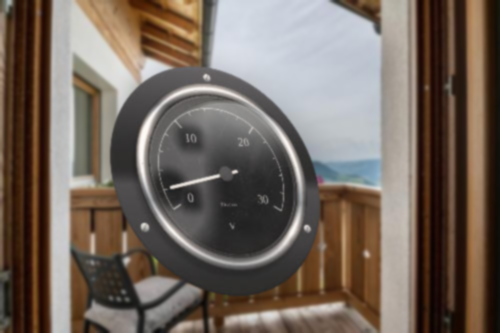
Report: 2 V
